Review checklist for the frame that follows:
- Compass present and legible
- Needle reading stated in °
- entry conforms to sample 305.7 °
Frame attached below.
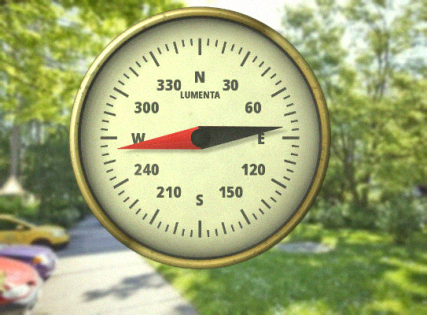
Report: 262.5 °
